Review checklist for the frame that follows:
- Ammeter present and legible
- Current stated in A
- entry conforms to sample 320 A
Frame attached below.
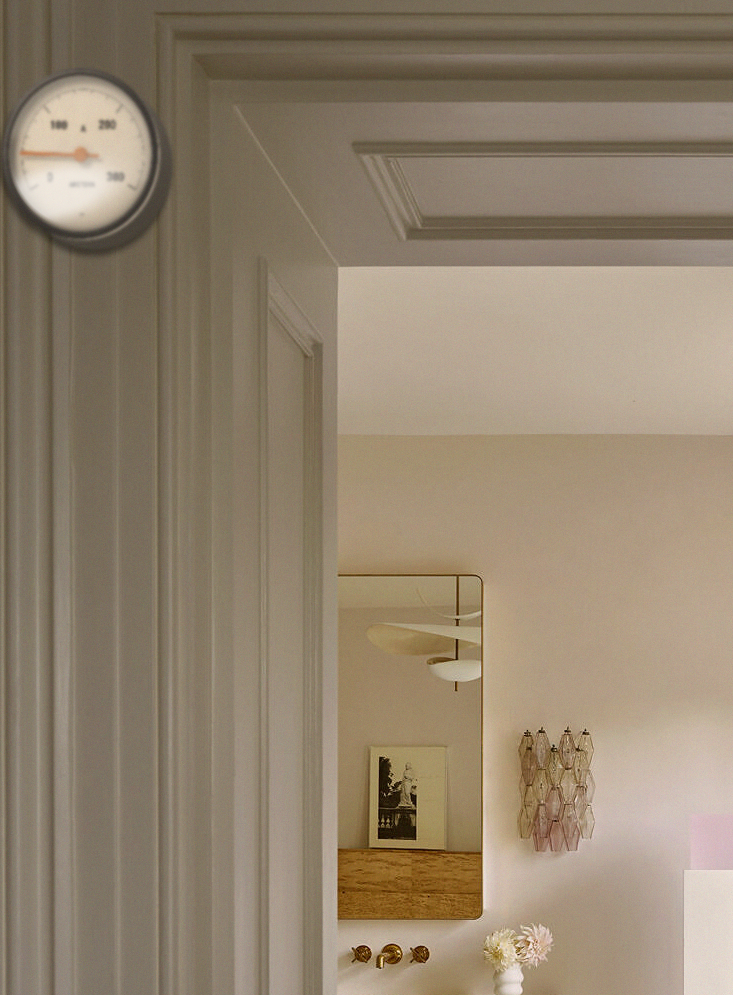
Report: 40 A
